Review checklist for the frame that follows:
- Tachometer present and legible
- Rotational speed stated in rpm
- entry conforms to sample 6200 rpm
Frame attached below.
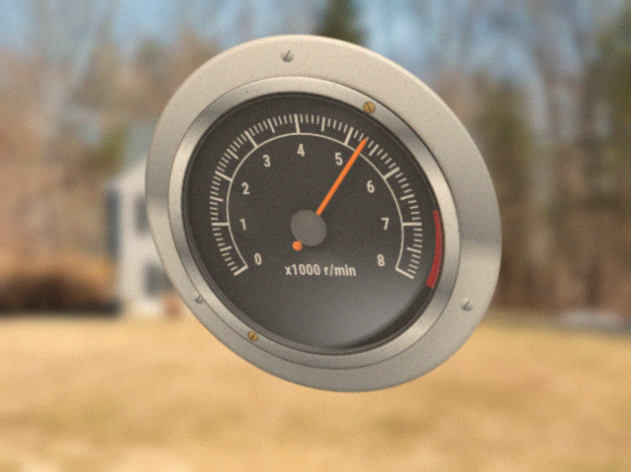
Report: 5300 rpm
